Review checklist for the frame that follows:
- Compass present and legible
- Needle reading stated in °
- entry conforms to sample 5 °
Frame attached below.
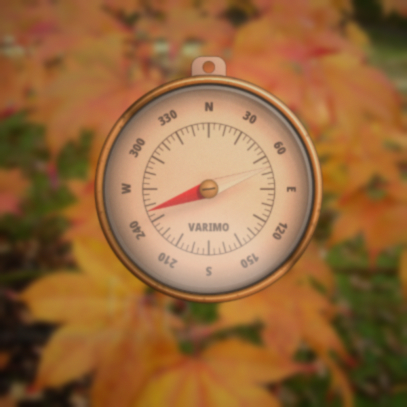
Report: 250 °
